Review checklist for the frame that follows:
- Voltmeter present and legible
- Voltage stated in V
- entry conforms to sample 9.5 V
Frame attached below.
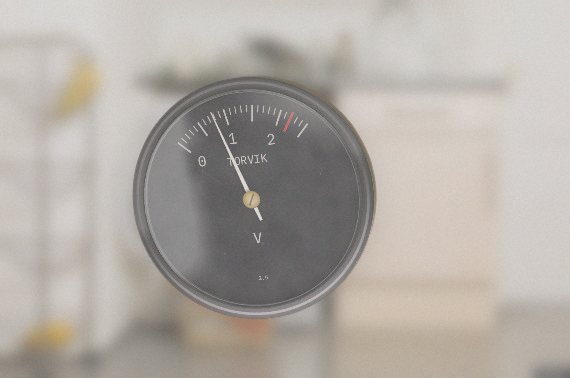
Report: 0.8 V
